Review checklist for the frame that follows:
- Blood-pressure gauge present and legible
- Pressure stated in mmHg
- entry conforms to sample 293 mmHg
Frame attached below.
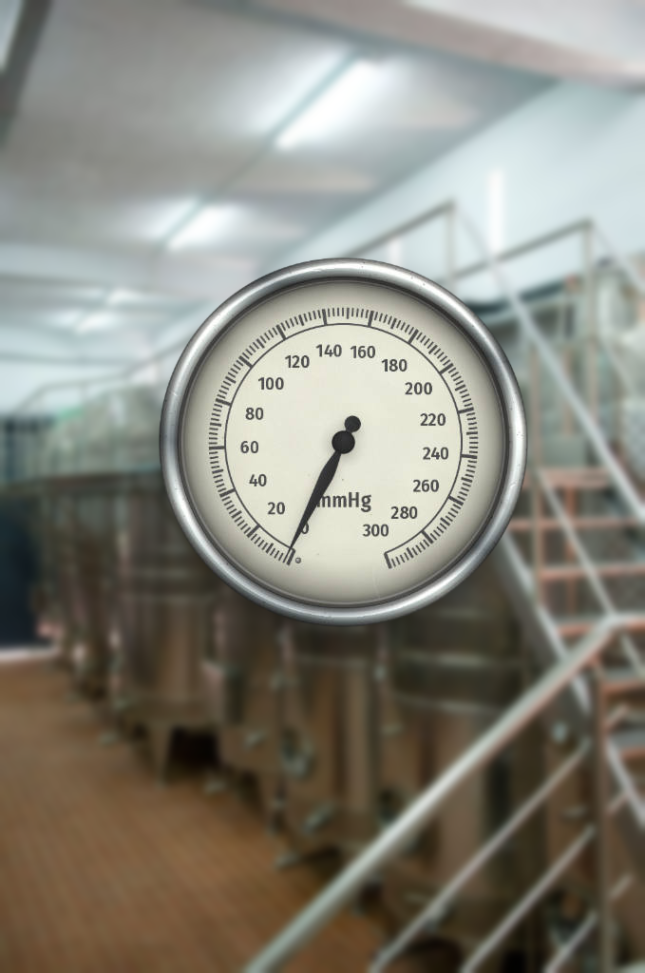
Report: 2 mmHg
